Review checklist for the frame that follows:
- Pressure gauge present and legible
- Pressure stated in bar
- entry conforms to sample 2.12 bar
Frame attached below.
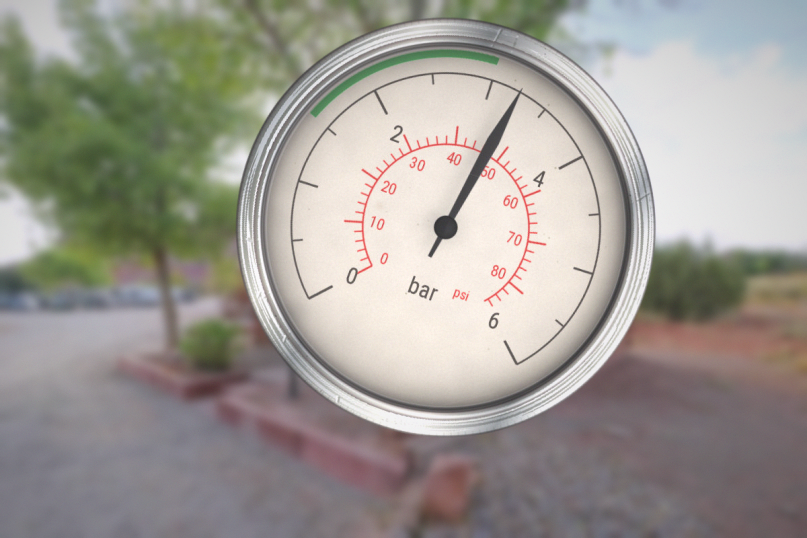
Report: 3.25 bar
